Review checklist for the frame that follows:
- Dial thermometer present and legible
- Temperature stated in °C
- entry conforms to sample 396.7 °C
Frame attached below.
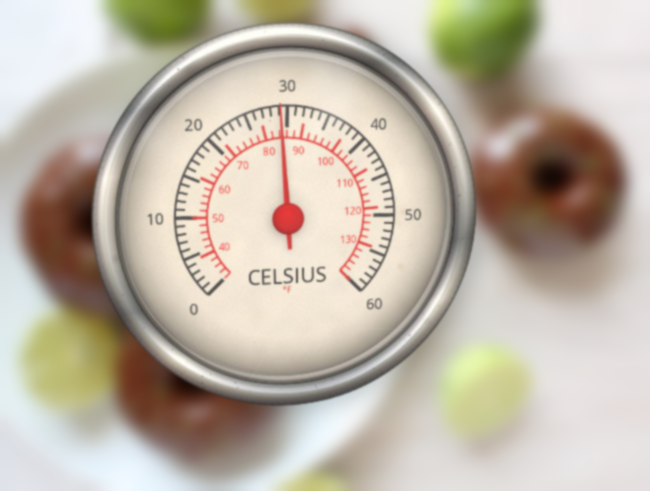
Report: 29 °C
